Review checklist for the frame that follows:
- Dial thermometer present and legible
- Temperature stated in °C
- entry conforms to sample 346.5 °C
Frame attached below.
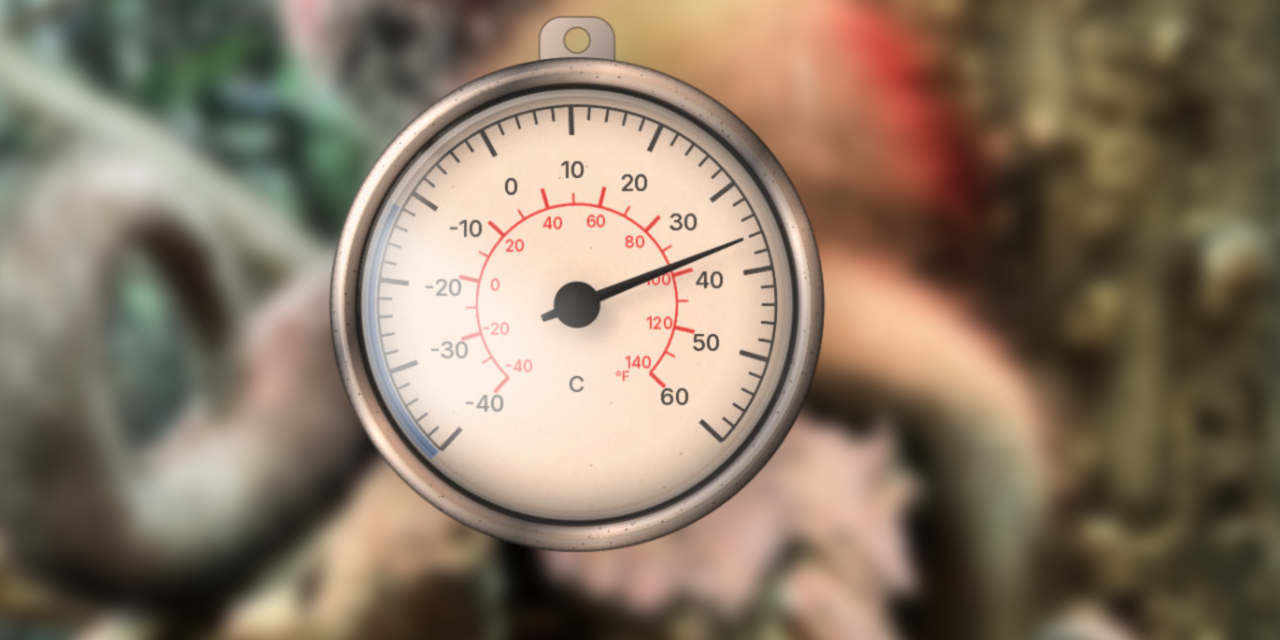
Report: 36 °C
